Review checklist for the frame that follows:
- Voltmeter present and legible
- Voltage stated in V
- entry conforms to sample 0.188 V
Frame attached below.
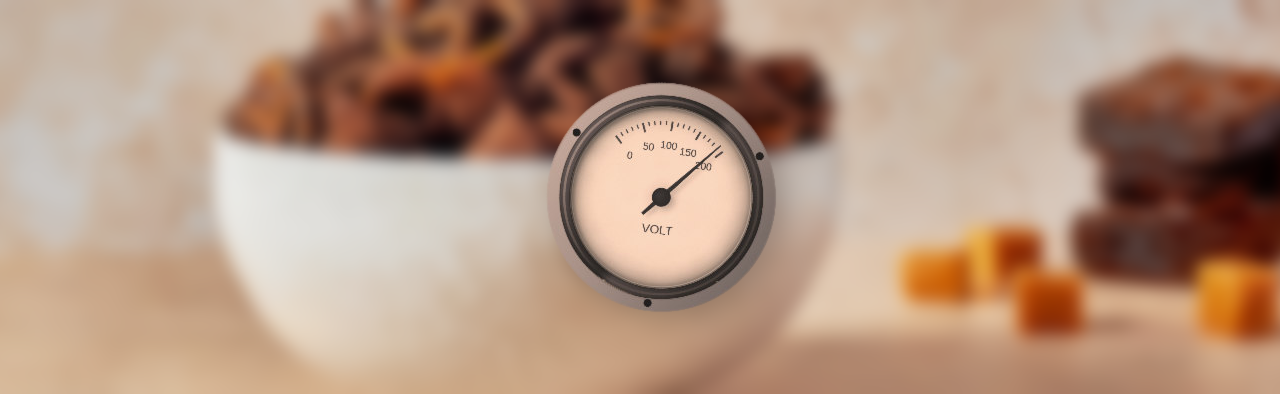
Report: 190 V
